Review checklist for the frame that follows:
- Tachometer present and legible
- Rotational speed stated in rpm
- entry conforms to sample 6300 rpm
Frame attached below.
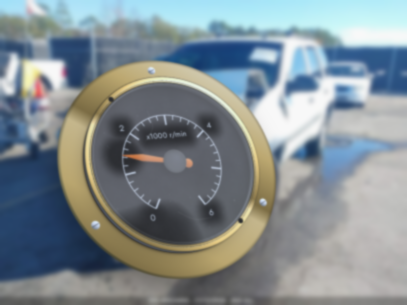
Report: 1400 rpm
